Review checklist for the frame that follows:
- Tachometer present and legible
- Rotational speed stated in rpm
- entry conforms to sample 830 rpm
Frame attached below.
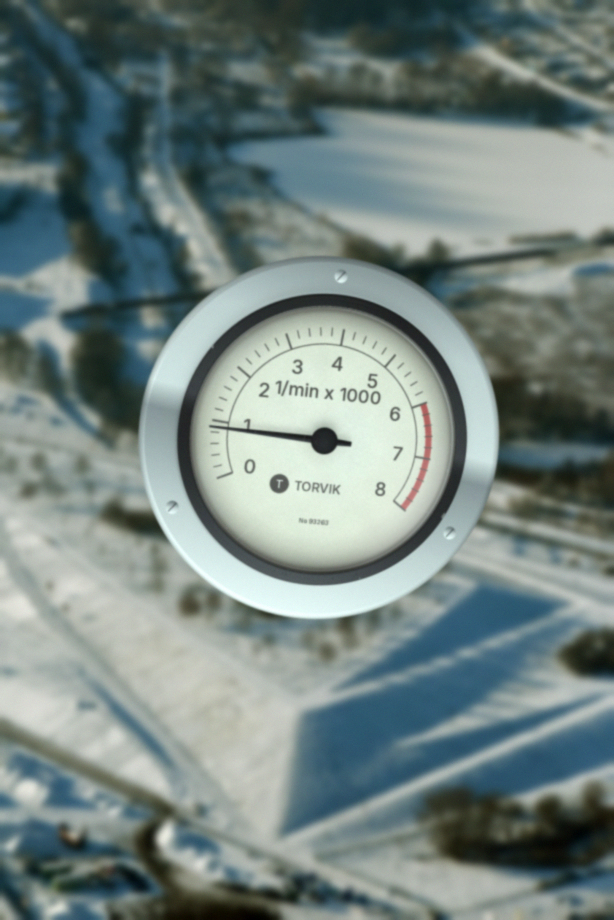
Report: 900 rpm
